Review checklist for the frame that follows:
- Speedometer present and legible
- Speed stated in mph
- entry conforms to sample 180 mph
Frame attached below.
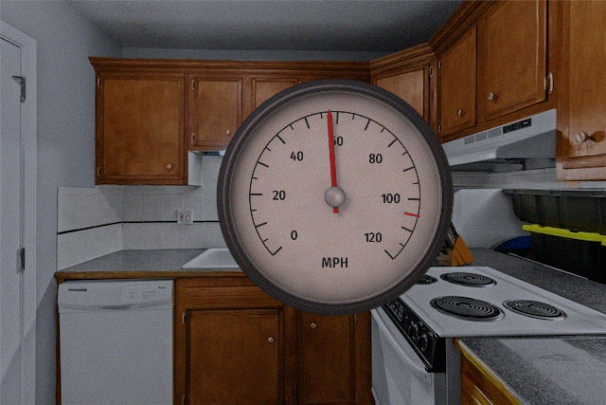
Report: 57.5 mph
